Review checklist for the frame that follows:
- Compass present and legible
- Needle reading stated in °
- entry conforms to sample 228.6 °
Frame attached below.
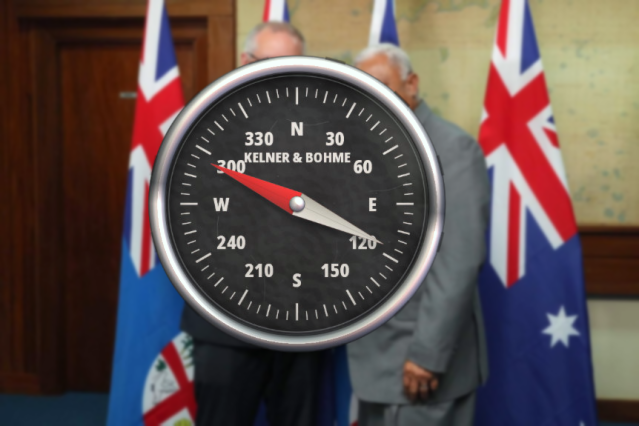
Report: 295 °
